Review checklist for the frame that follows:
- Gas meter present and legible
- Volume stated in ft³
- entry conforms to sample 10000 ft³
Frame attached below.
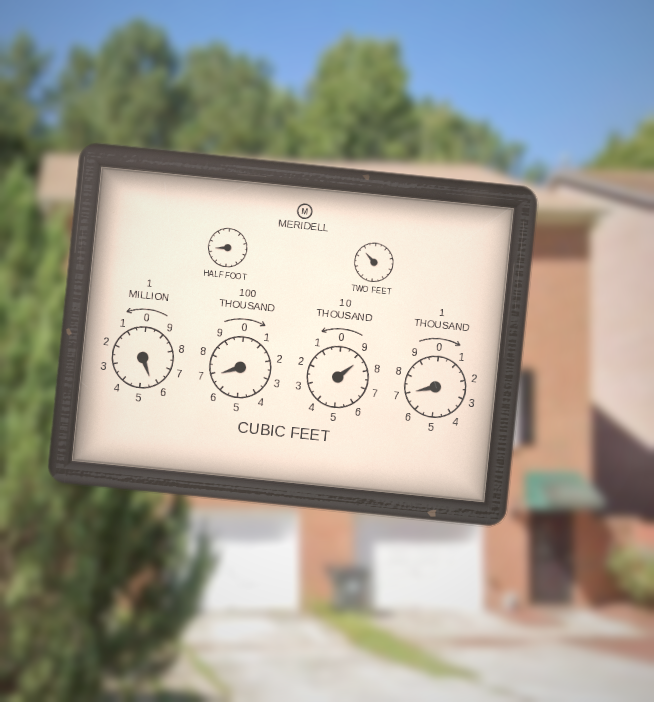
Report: 568700 ft³
